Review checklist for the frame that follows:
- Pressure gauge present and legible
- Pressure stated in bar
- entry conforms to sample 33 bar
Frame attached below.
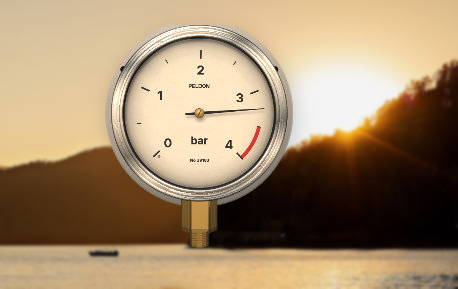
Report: 3.25 bar
